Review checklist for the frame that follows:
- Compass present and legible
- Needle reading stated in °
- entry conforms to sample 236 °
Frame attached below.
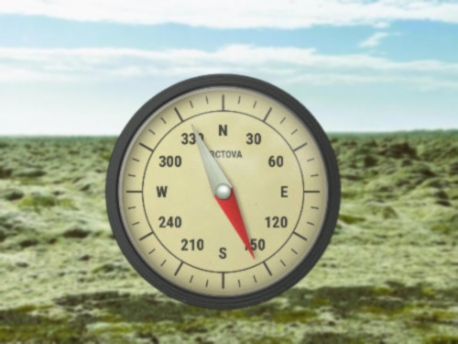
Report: 155 °
